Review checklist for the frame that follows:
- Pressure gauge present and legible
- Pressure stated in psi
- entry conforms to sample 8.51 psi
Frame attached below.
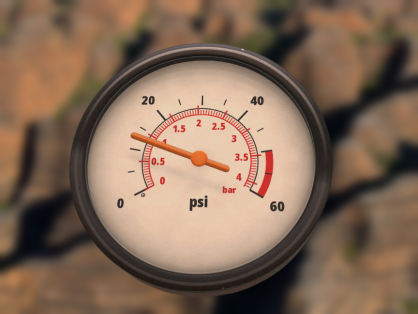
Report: 12.5 psi
